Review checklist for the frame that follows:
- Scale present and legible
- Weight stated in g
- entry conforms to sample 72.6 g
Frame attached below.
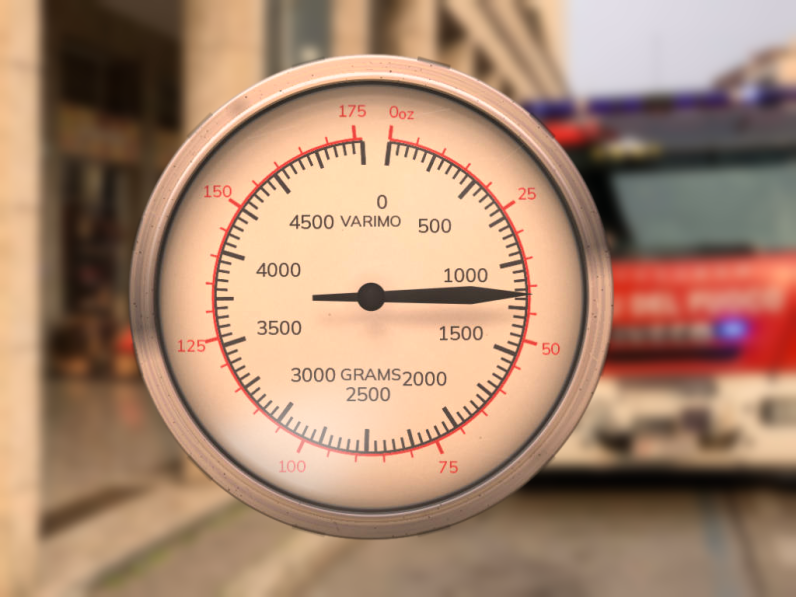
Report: 1175 g
